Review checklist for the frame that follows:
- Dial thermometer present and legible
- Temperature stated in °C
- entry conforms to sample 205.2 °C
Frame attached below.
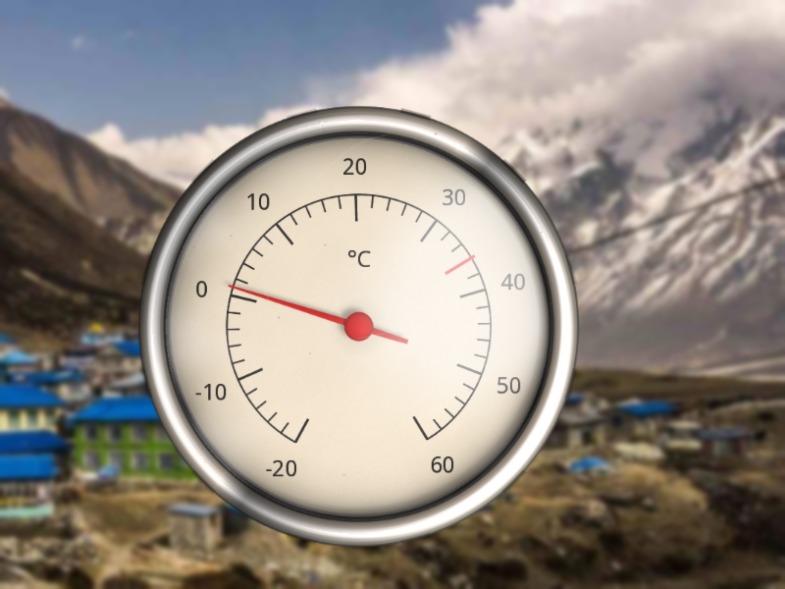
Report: 1 °C
